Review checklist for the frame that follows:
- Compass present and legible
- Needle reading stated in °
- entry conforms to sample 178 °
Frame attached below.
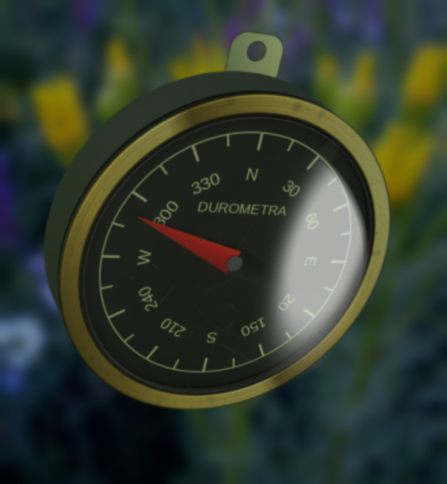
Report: 292.5 °
